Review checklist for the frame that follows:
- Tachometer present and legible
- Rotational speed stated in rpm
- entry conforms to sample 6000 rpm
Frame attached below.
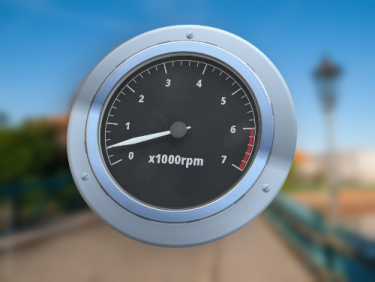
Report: 400 rpm
